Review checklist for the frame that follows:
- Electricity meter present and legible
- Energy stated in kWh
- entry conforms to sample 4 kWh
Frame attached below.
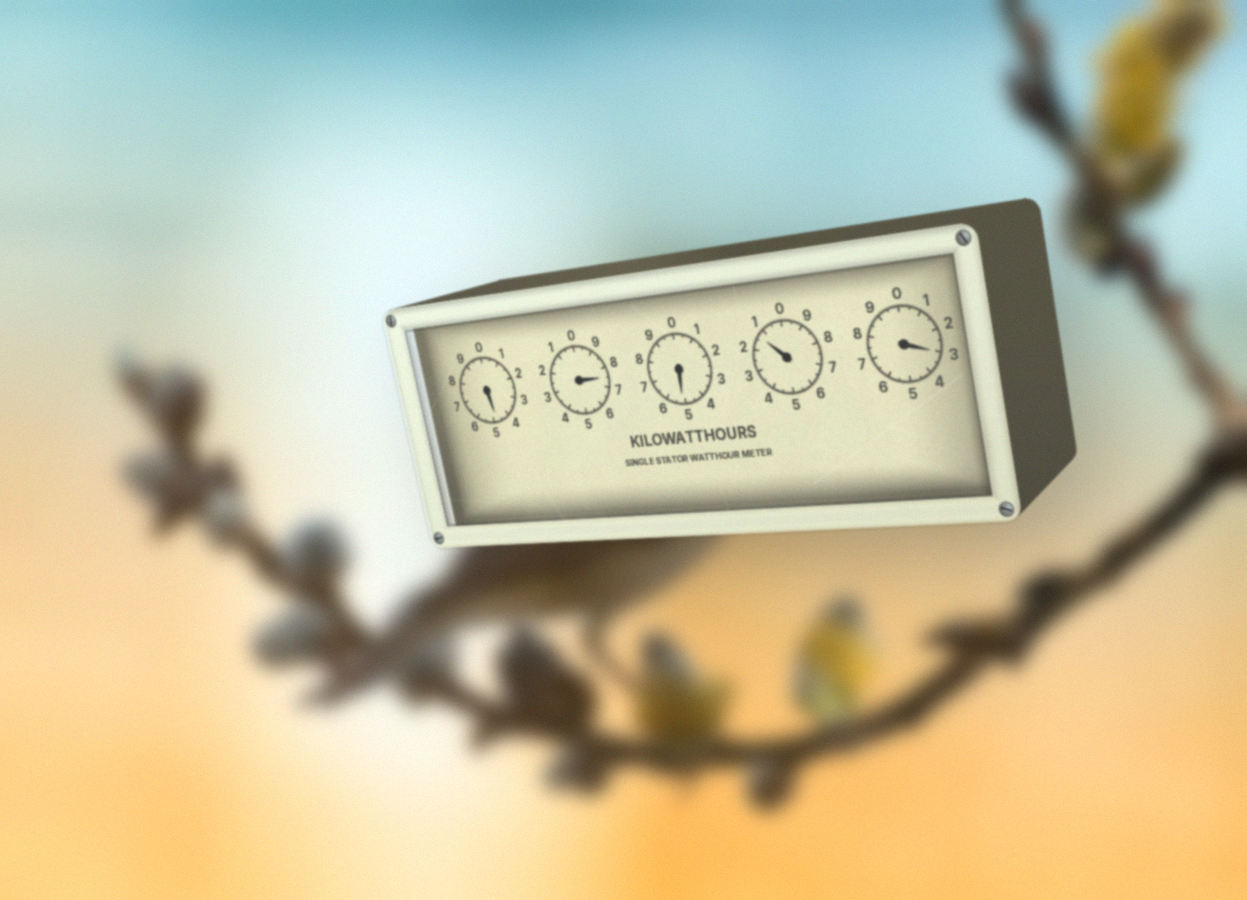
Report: 47513 kWh
